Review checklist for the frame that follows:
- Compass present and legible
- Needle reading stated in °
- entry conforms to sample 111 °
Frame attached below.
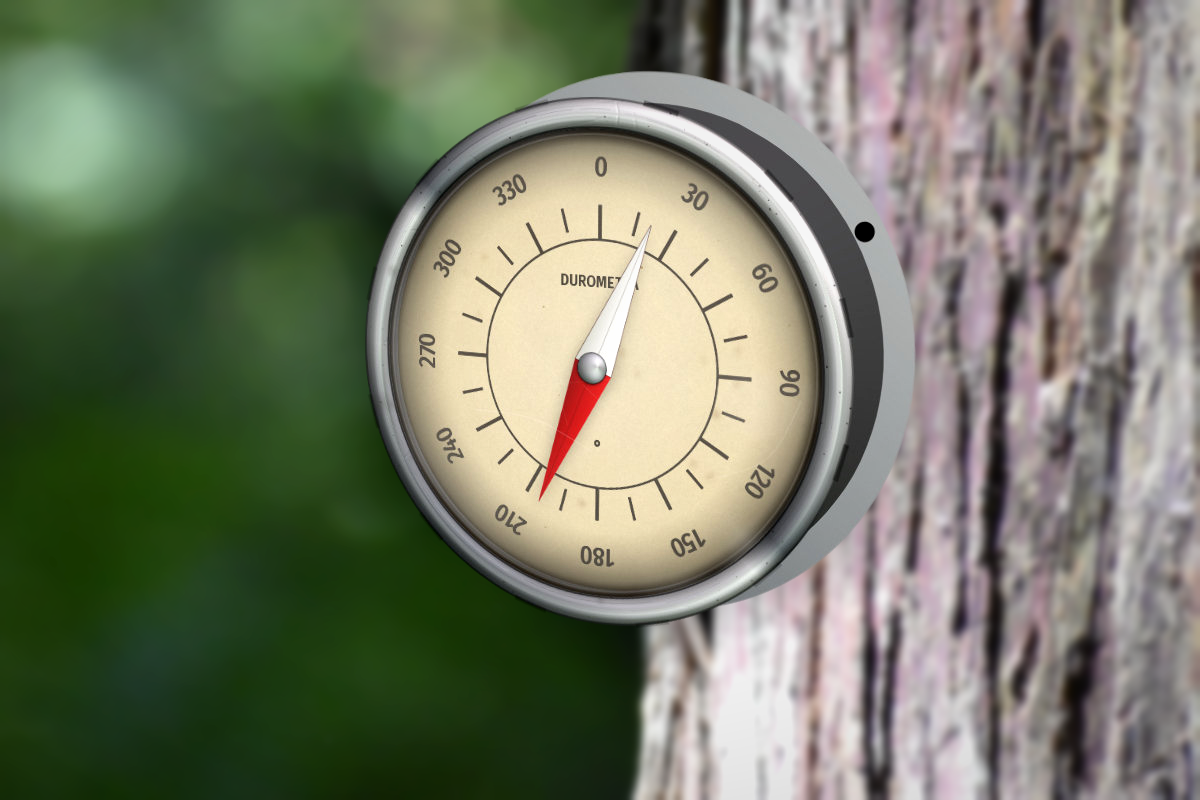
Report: 202.5 °
